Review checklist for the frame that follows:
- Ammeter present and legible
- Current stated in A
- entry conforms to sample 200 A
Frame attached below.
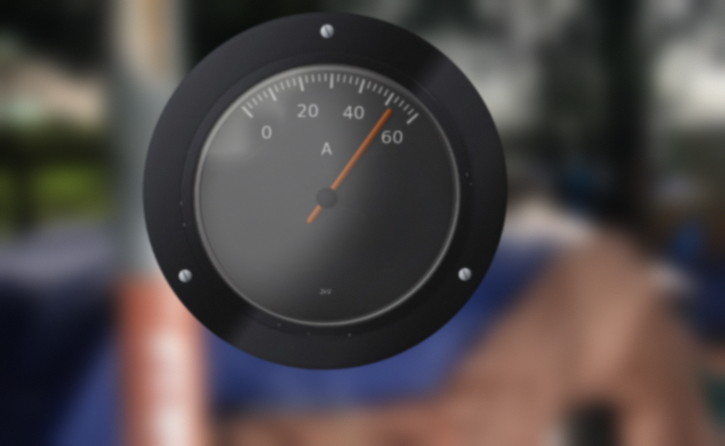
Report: 52 A
